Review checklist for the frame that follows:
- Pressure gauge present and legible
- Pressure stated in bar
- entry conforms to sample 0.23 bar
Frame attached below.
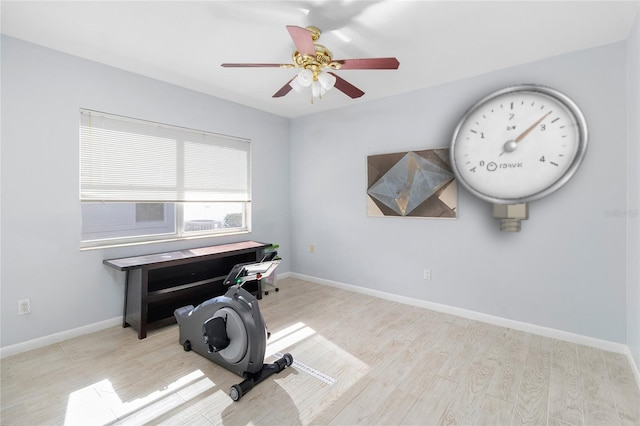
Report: 2.8 bar
